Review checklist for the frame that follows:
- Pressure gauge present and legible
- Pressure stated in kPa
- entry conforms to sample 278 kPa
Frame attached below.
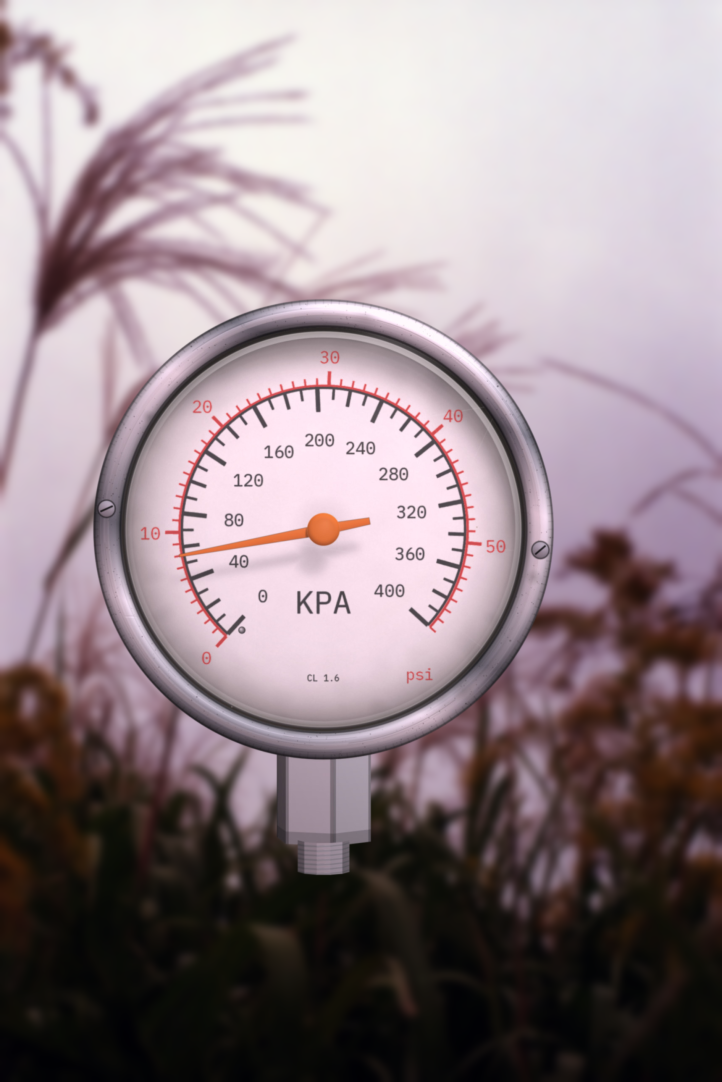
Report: 55 kPa
